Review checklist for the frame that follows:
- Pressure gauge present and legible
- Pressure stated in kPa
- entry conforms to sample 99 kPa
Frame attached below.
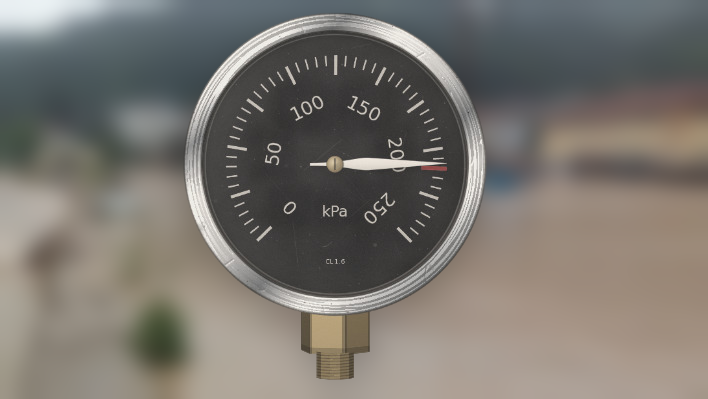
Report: 207.5 kPa
